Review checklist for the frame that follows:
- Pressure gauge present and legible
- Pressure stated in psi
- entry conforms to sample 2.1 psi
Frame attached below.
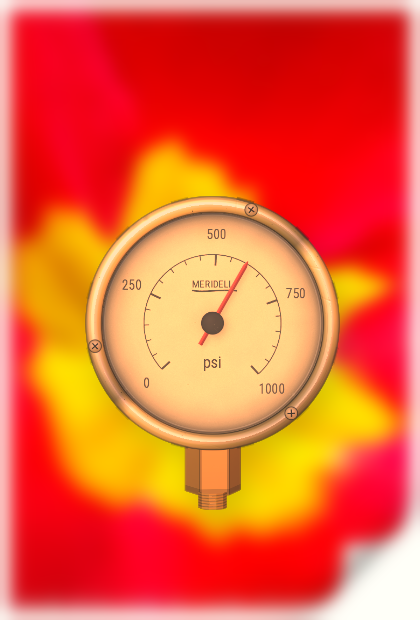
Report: 600 psi
